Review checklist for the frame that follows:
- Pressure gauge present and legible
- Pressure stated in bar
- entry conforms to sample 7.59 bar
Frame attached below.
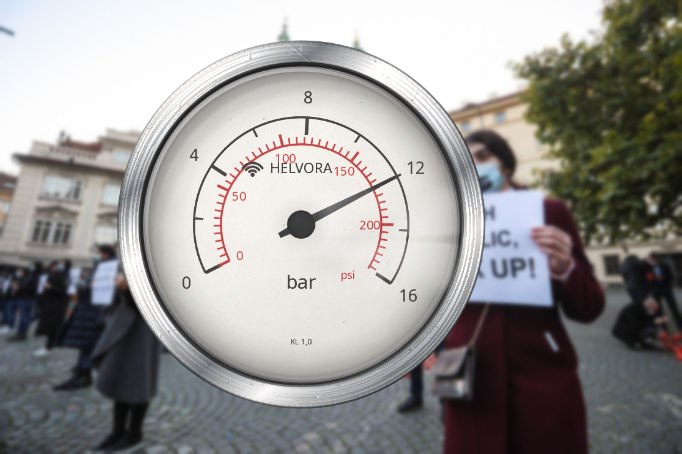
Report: 12 bar
